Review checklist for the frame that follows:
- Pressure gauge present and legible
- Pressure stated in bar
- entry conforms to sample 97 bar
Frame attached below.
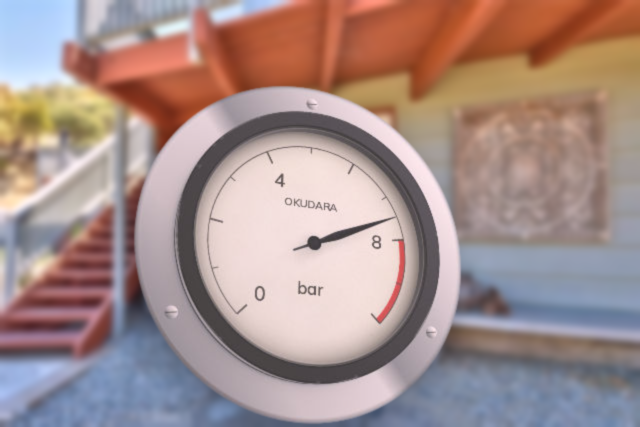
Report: 7.5 bar
